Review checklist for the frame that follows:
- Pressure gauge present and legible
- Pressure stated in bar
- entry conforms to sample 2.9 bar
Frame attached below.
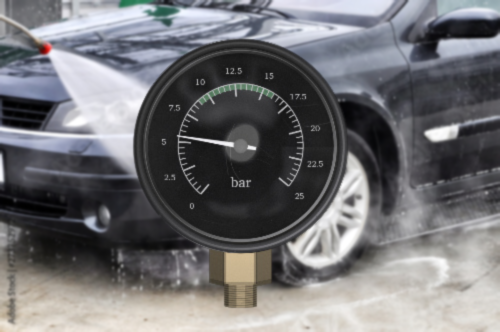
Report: 5.5 bar
